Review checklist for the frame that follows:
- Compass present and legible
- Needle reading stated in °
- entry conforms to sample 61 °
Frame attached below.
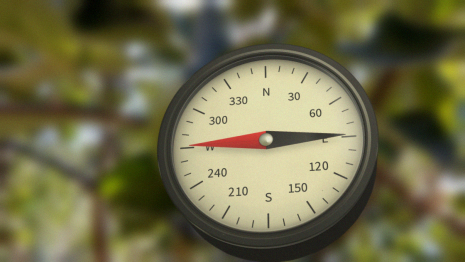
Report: 270 °
